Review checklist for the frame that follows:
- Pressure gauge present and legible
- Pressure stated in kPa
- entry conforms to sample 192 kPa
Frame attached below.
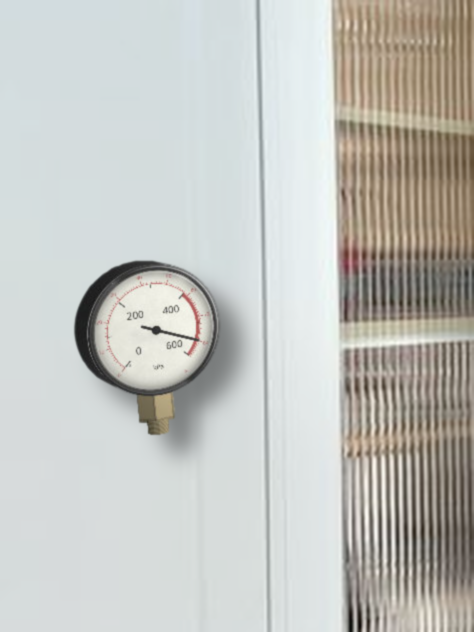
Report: 550 kPa
